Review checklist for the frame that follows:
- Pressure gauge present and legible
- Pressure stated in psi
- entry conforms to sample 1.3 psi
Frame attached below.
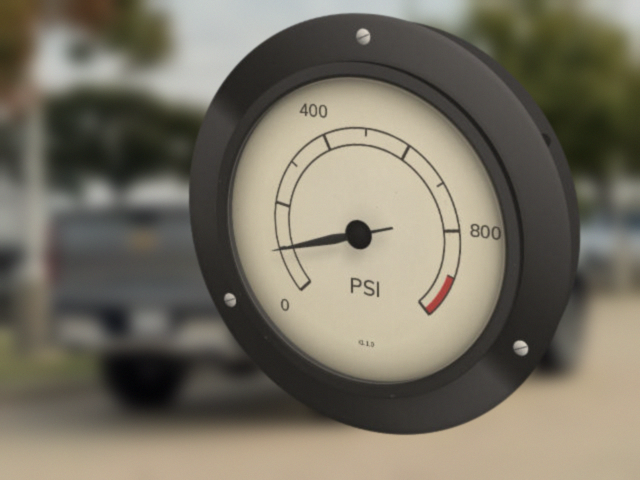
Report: 100 psi
